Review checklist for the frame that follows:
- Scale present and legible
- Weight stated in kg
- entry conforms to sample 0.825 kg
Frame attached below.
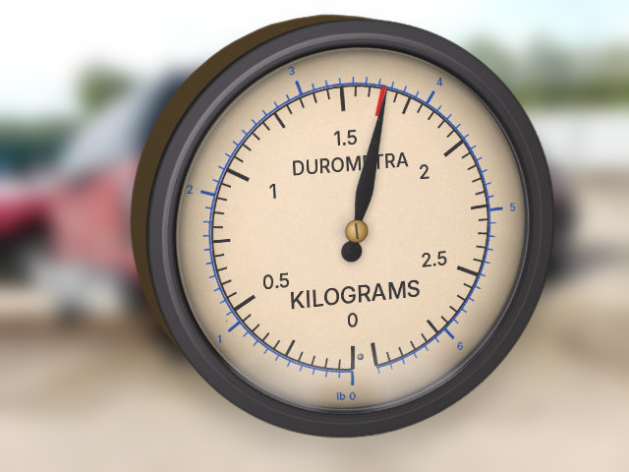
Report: 1.65 kg
